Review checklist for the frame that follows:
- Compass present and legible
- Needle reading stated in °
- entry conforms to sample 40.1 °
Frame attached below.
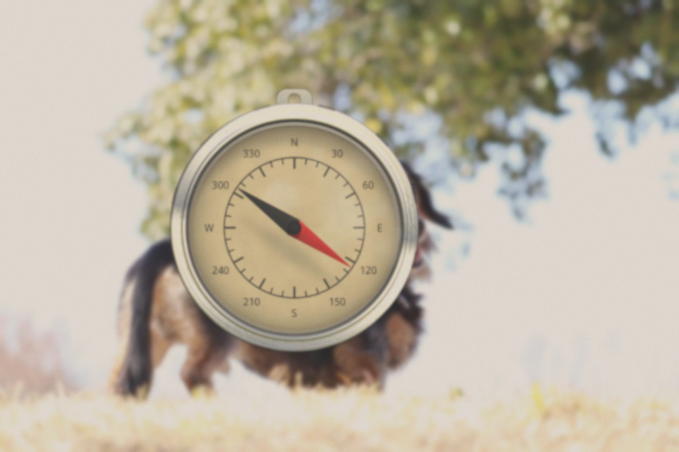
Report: 125 °
